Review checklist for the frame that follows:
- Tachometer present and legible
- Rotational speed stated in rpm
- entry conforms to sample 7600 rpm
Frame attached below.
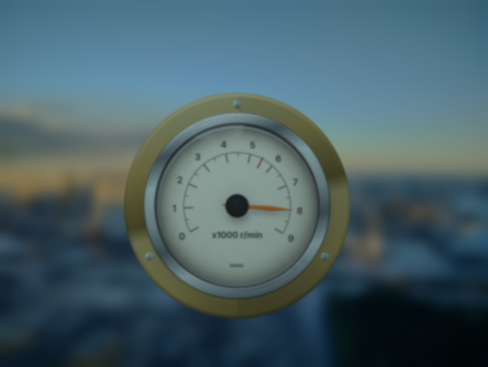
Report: 8000 rpm
